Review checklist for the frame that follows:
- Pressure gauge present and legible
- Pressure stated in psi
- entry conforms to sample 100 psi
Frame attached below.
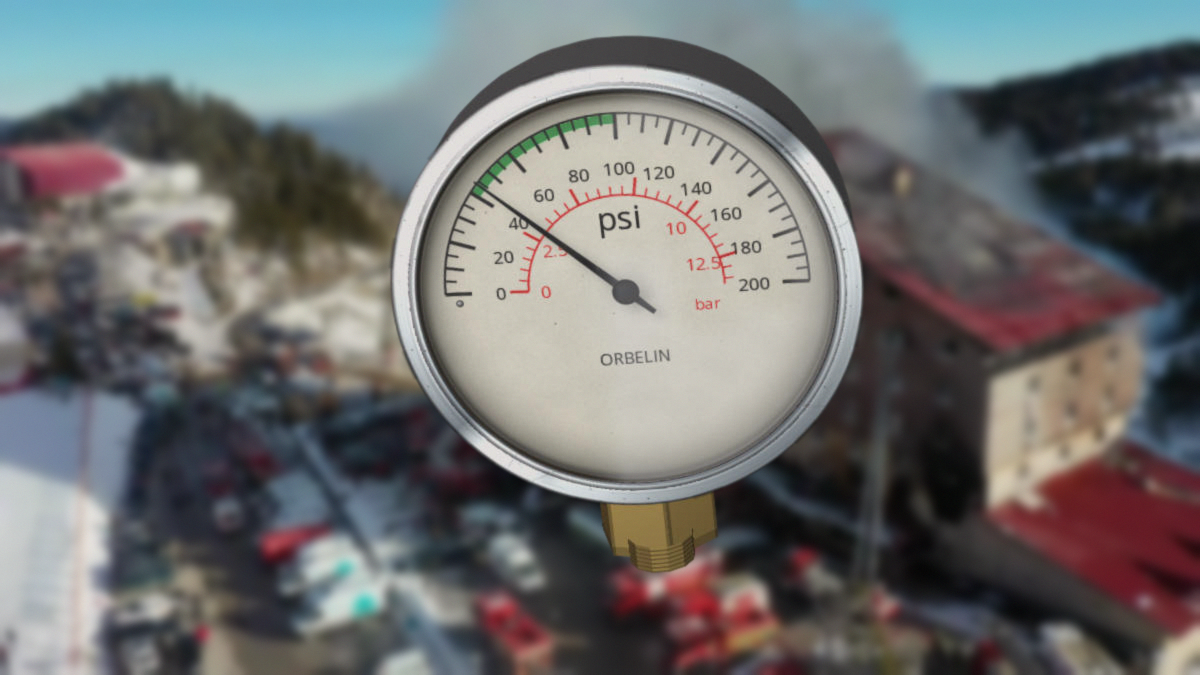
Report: 45 psi
